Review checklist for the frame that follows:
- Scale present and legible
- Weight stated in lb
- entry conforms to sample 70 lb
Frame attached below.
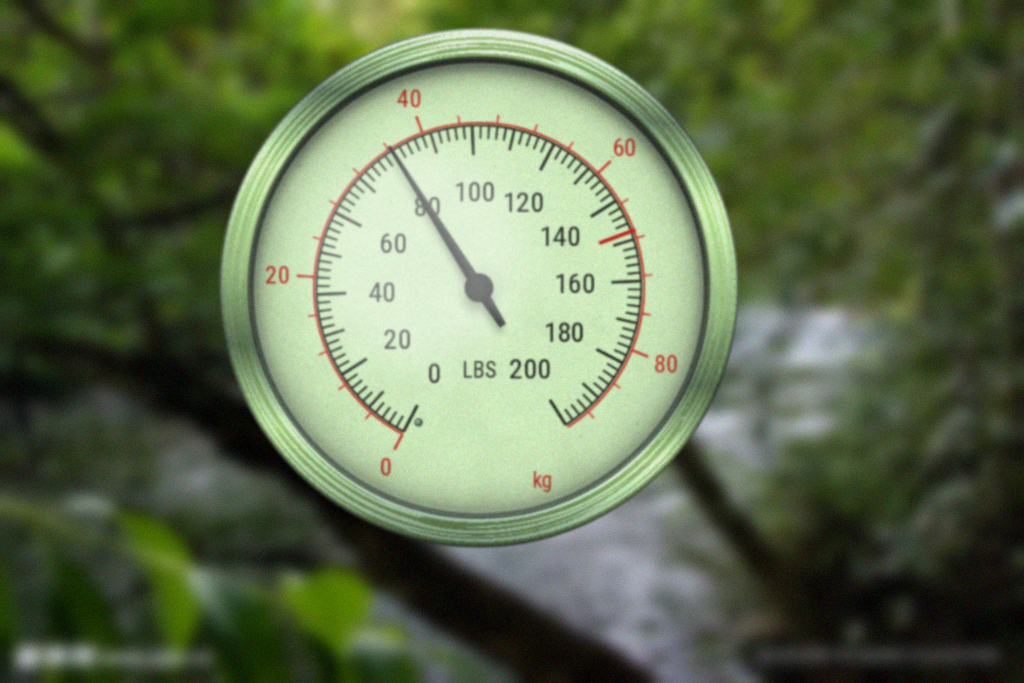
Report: 80 lb
